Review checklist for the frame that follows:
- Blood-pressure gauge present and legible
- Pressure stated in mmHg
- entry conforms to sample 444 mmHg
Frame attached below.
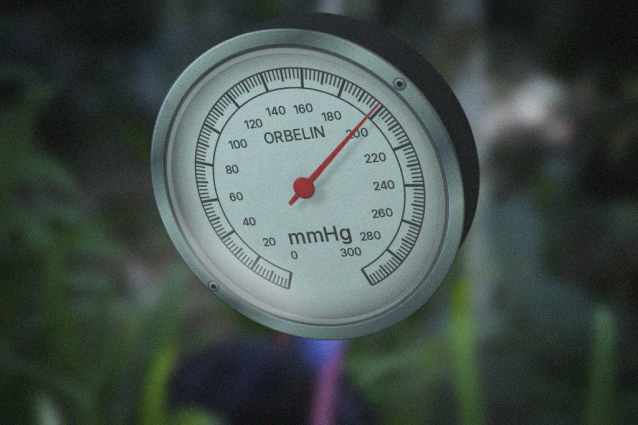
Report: 198 mmHg
